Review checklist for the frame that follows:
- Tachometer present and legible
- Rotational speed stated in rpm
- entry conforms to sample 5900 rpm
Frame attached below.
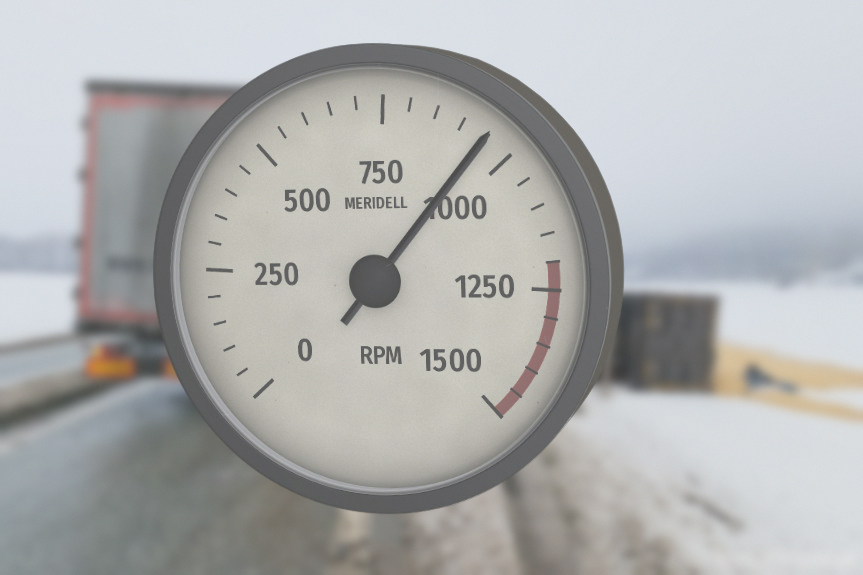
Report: 950 rpm
